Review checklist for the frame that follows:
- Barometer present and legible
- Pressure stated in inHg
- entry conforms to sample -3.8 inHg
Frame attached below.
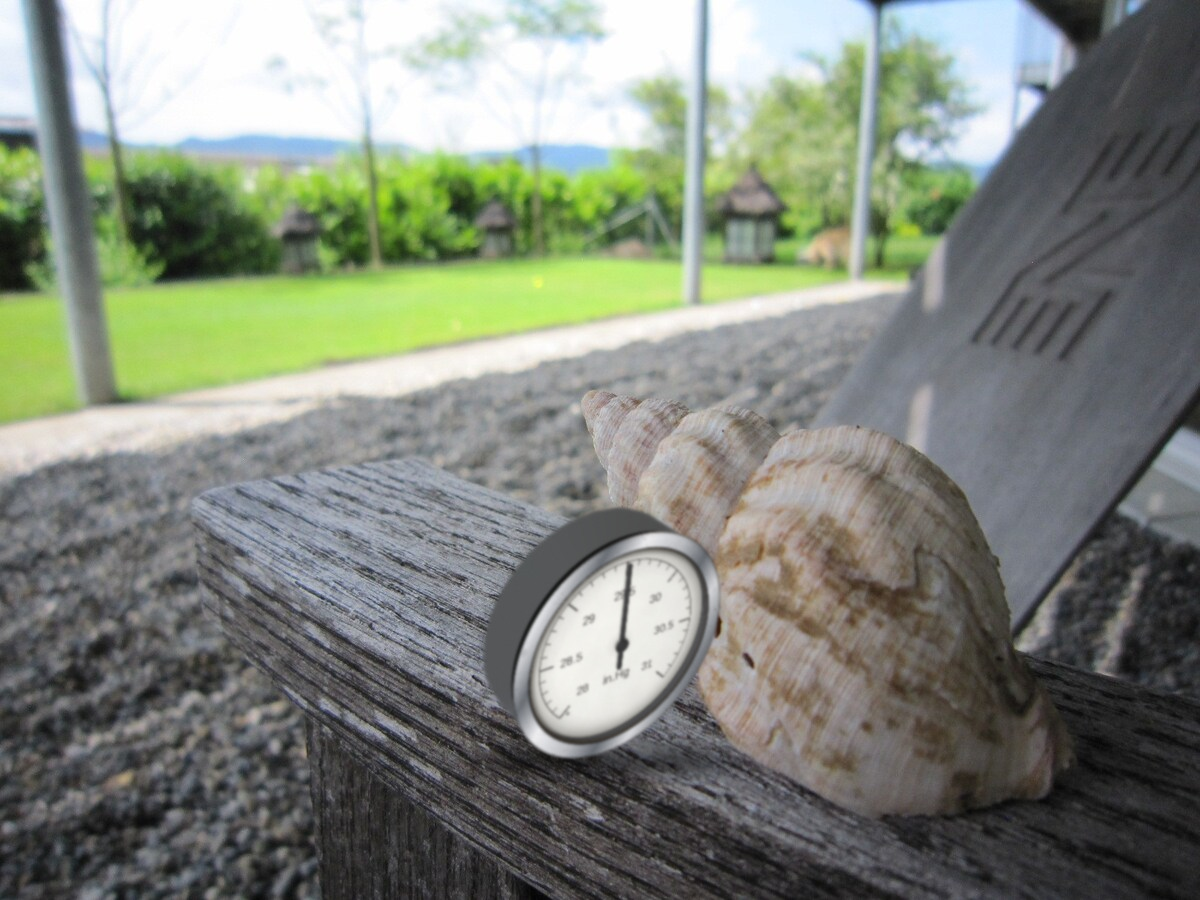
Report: 29.5 inHg
